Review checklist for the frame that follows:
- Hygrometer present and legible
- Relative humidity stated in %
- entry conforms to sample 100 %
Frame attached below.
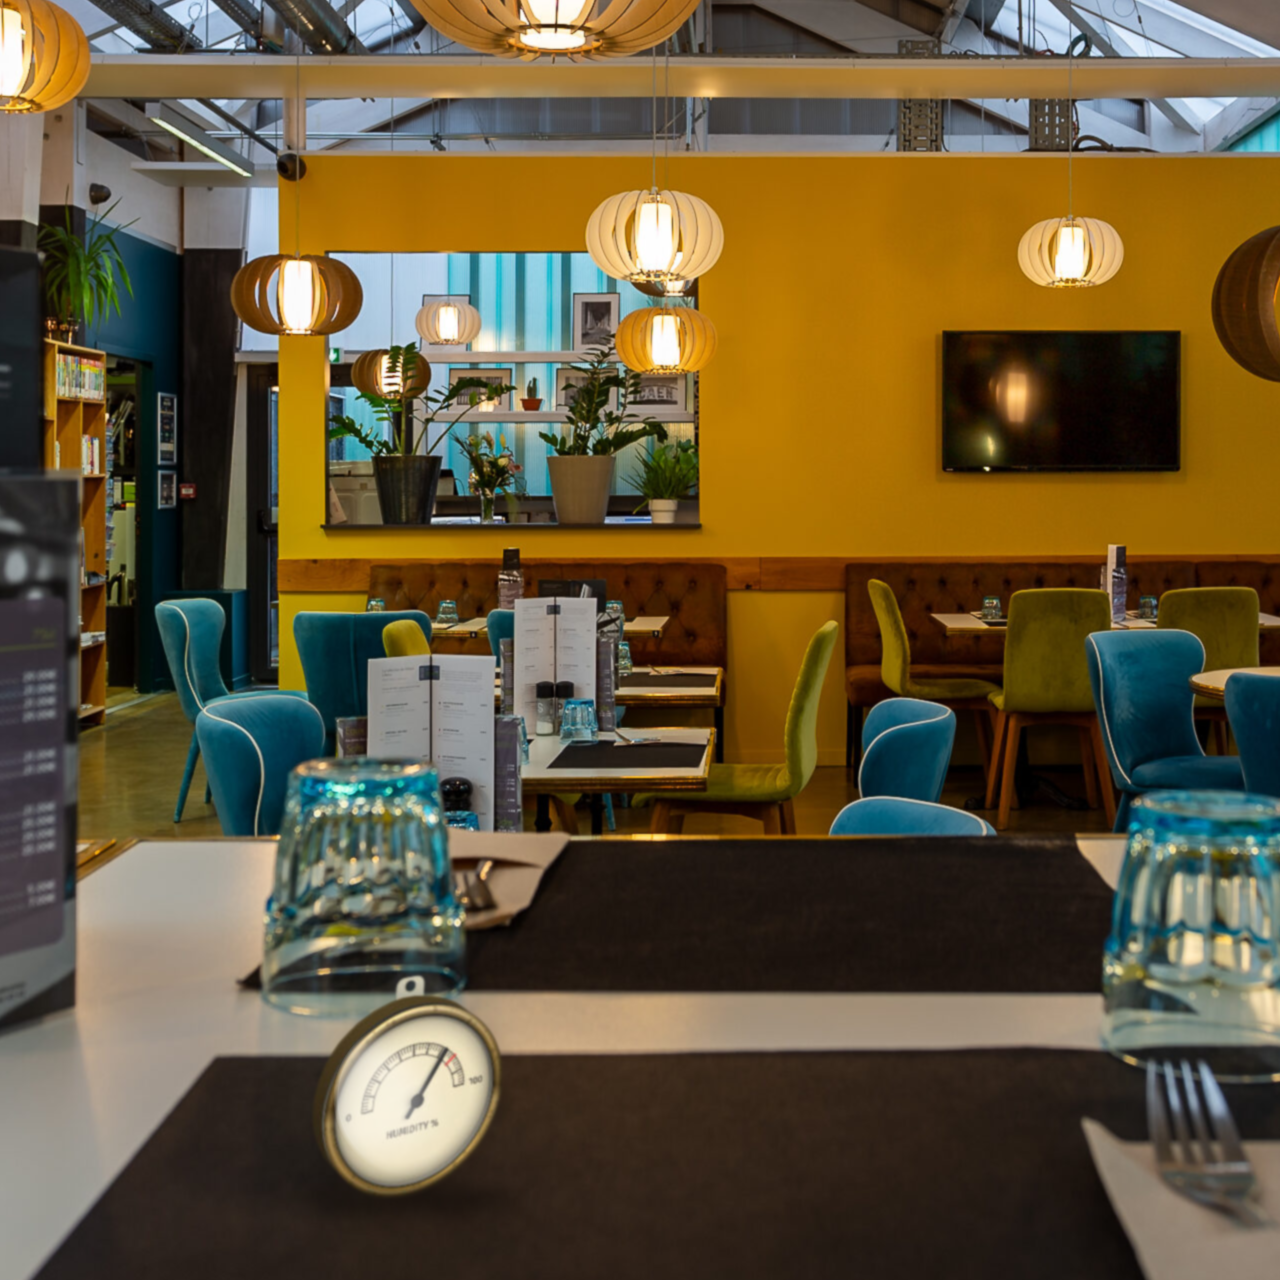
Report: 70 %
